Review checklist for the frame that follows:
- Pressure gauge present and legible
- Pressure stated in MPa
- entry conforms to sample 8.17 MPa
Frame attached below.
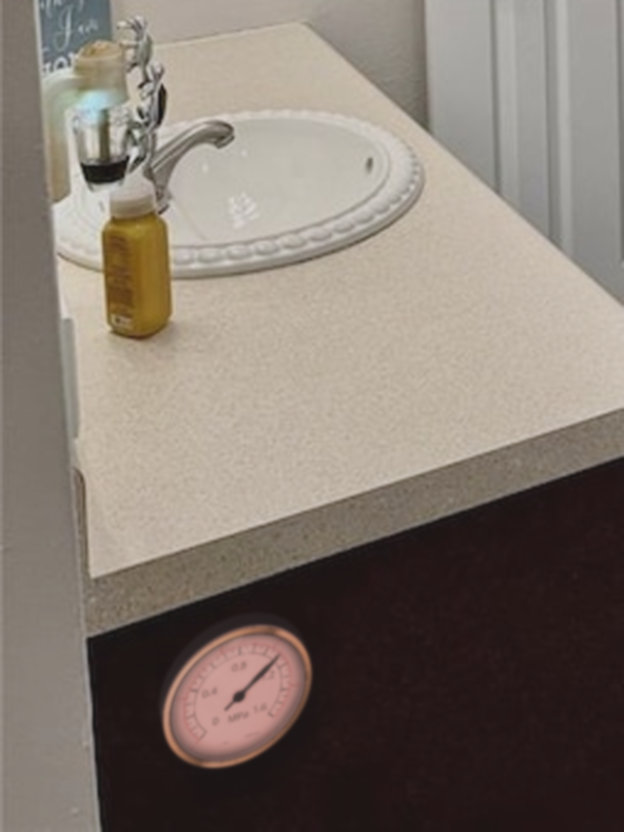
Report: 1.1 MPa
